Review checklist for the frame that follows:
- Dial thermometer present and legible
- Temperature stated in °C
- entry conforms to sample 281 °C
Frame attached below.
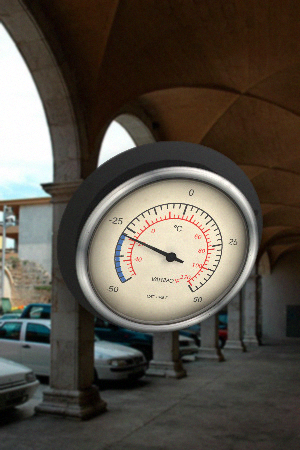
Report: -27.5 °C
